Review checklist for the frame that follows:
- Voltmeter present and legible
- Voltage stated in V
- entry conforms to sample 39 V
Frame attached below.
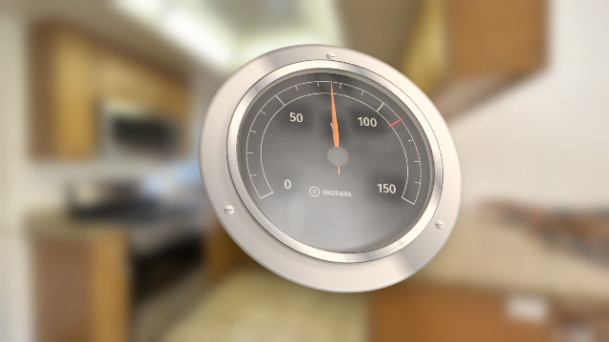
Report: 75 V
